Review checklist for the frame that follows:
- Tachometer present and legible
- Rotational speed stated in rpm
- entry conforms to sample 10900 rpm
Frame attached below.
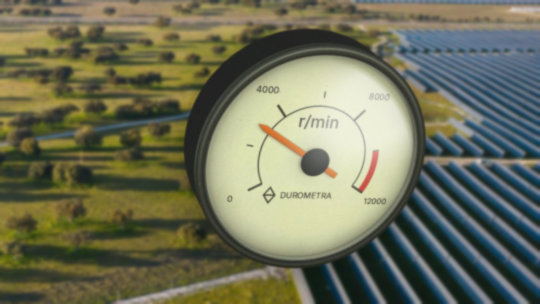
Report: 3000 rpm
